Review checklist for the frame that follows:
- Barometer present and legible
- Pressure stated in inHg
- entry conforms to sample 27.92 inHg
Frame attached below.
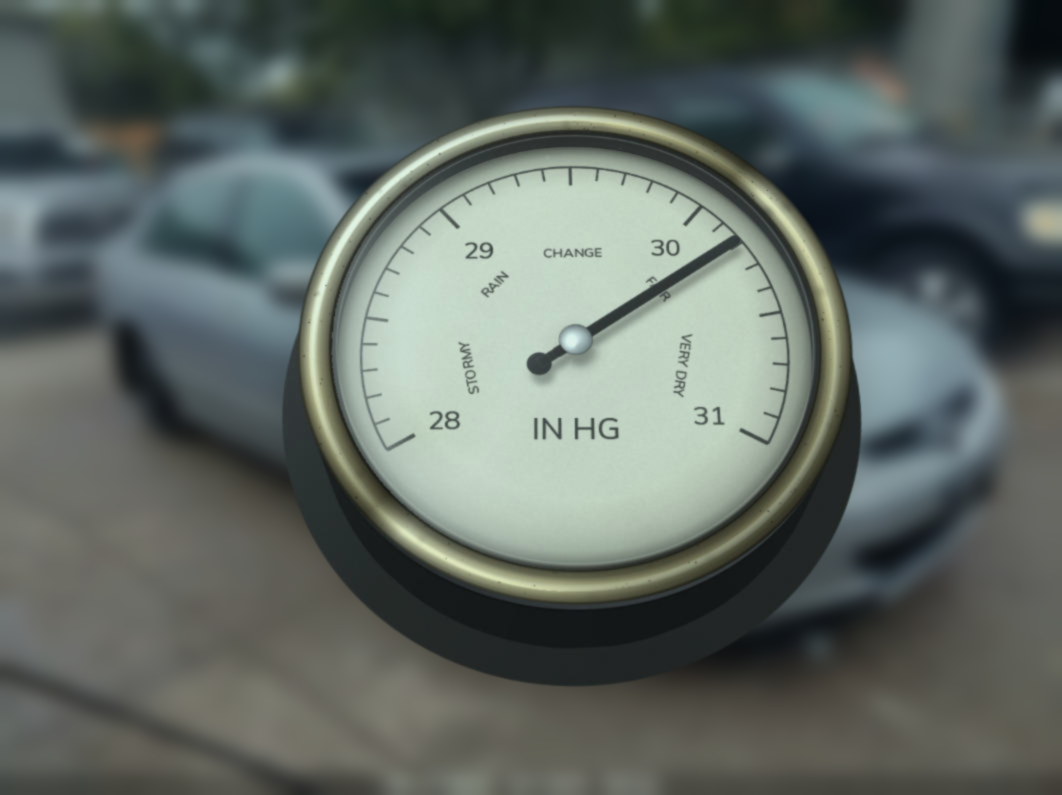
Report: 30.2 inHg
